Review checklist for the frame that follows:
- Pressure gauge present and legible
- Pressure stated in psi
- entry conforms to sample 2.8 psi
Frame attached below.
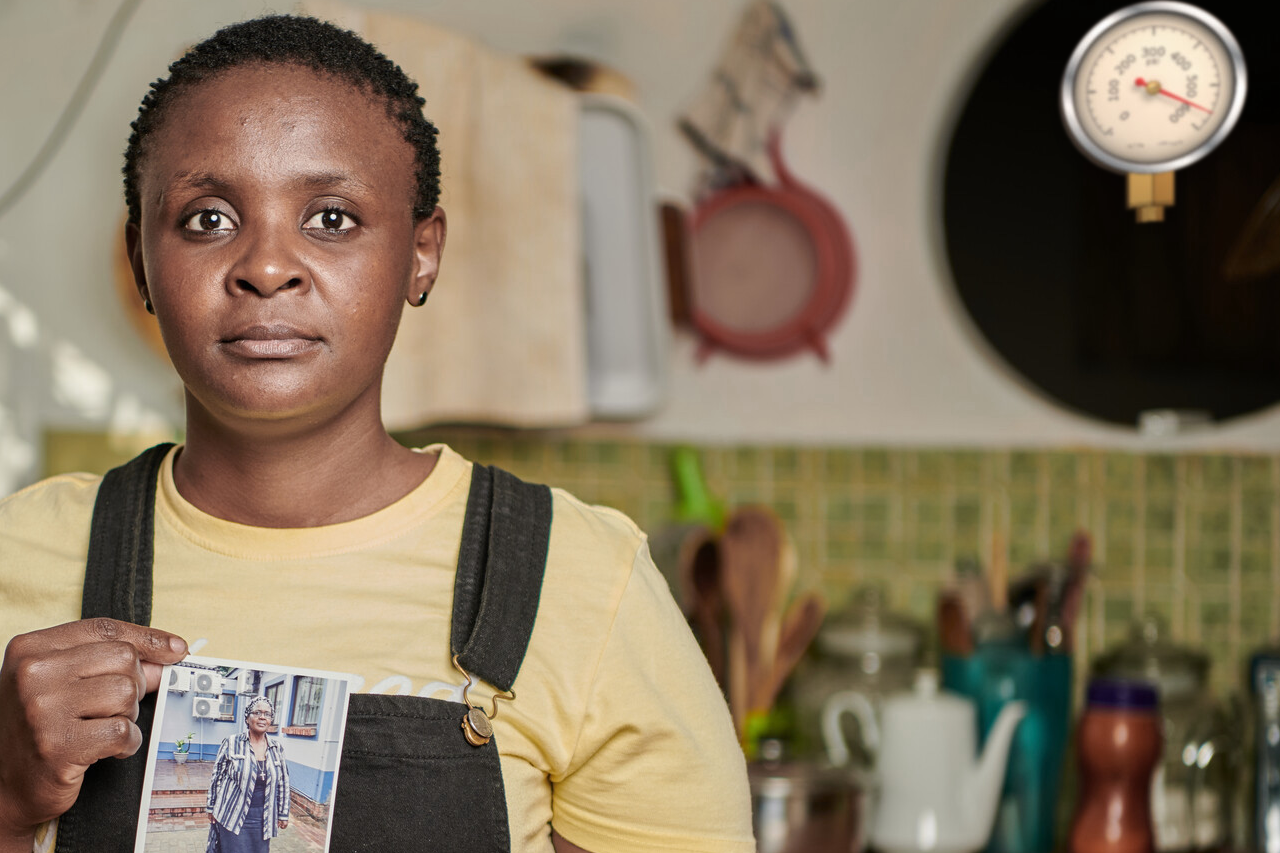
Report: 560 psi
